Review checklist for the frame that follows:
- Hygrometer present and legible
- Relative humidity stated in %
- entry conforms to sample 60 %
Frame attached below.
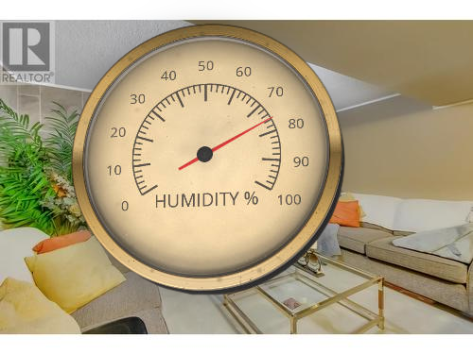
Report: 76 %
